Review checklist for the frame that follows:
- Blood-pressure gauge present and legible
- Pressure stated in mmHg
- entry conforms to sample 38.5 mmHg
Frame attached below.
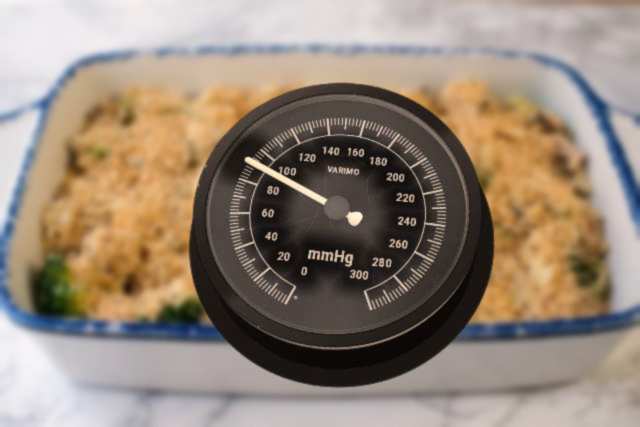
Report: 90 mmHg
